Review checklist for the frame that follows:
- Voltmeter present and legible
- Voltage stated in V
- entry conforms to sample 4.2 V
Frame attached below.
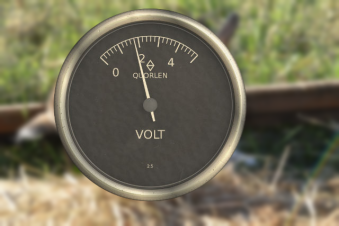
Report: 1.8 V
